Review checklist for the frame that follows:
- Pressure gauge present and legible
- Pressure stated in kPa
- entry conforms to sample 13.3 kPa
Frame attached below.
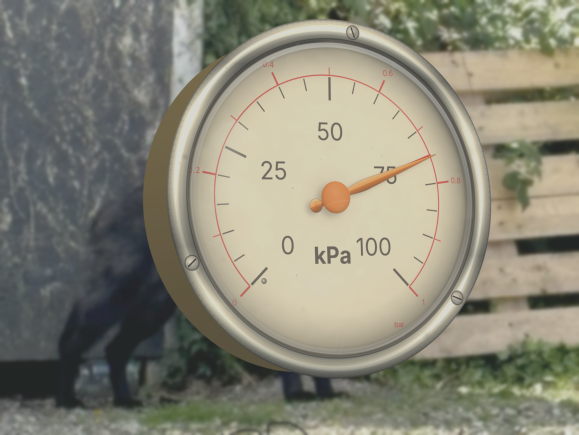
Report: 75 kPa
